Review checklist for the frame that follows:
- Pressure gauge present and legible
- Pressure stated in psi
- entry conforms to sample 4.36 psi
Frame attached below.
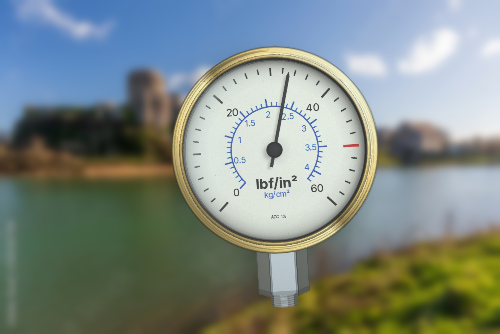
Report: 33 psi
